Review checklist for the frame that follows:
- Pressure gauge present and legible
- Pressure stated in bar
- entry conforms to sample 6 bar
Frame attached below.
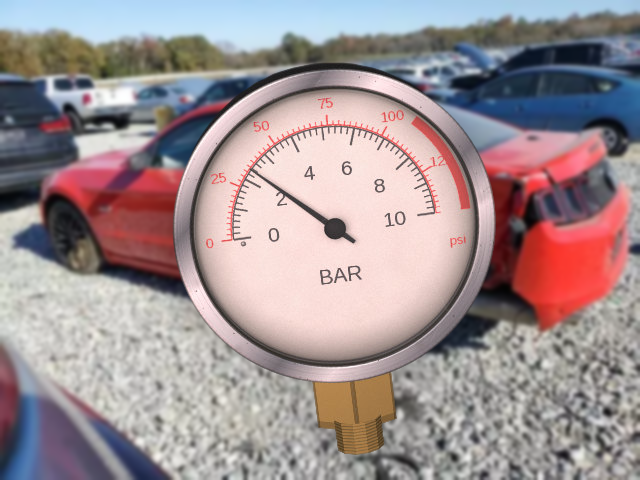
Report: 2.4 bar
